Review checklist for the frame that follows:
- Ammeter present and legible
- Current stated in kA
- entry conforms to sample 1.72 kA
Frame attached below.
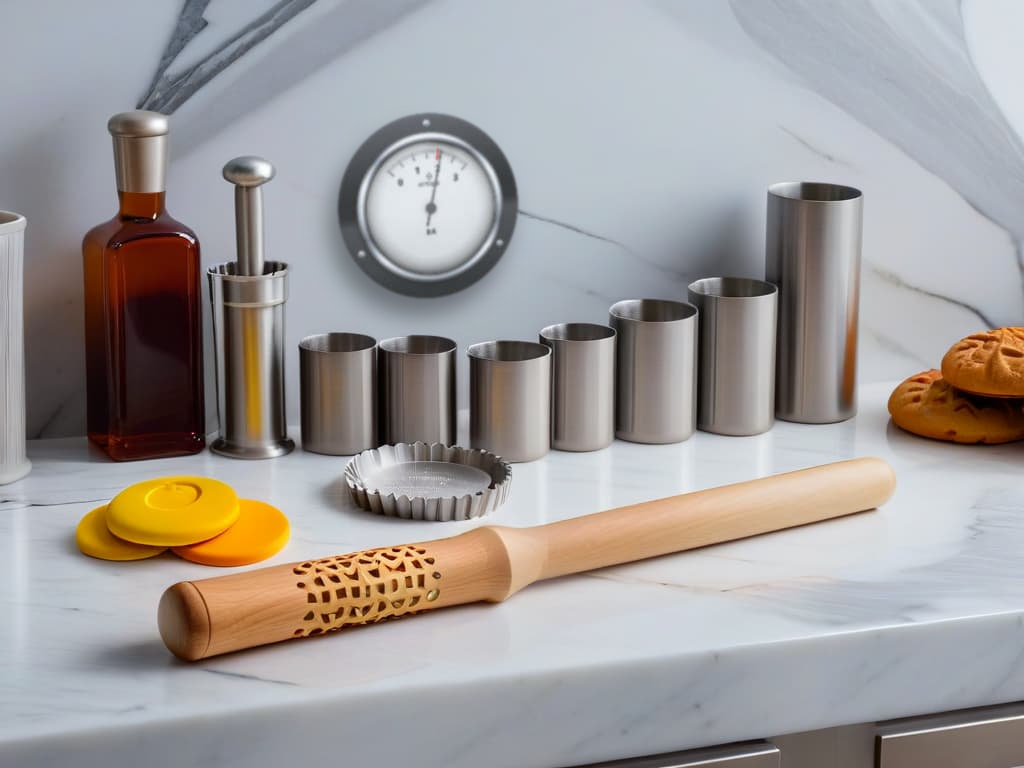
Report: 2 kA
